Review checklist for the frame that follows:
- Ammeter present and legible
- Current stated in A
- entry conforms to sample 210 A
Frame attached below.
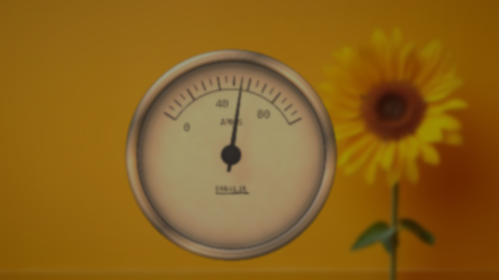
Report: 55 A
